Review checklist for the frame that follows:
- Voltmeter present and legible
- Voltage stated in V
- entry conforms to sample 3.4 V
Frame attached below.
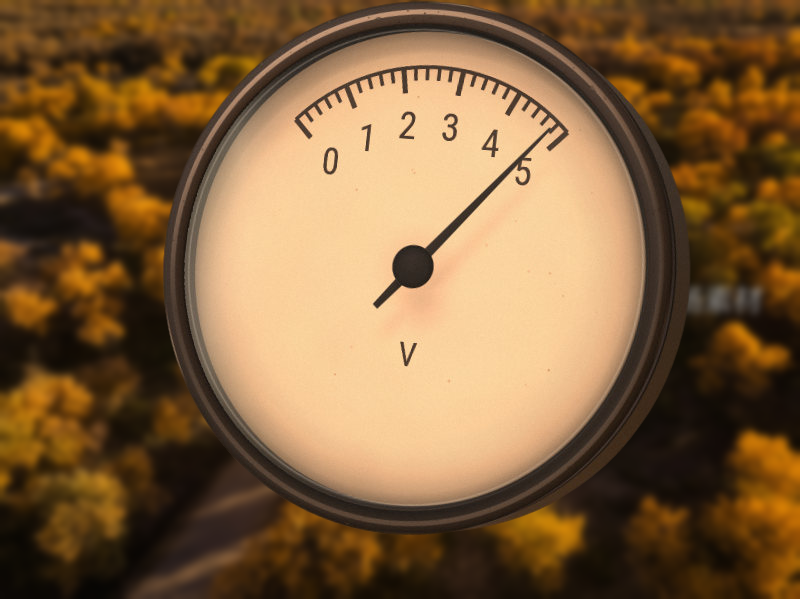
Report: 4.8 V
